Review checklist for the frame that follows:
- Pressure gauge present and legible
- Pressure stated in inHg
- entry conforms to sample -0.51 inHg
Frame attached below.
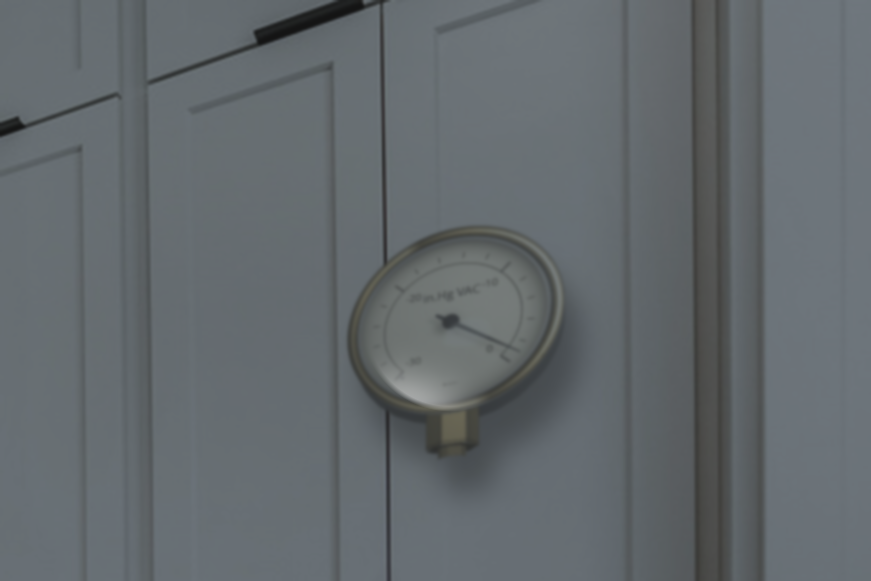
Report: -1 inHg
